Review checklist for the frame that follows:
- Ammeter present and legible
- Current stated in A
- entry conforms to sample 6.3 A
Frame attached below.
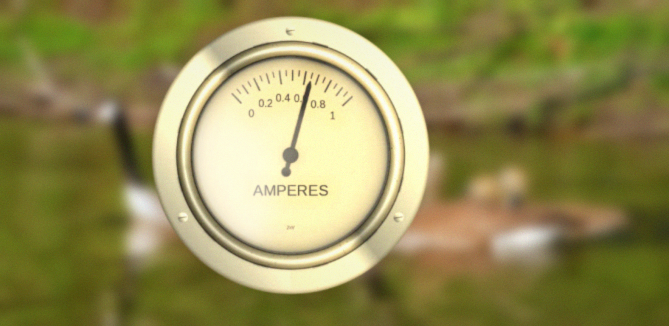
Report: 0.65 A
